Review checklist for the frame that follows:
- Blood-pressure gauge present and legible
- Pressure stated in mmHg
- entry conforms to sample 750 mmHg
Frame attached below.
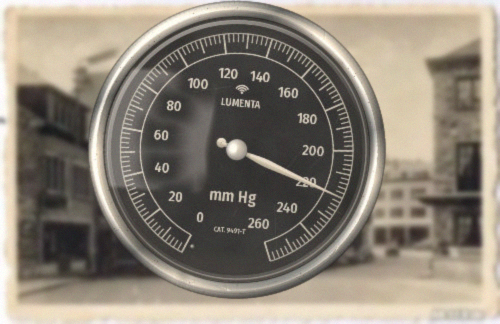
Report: 220 mmHg
